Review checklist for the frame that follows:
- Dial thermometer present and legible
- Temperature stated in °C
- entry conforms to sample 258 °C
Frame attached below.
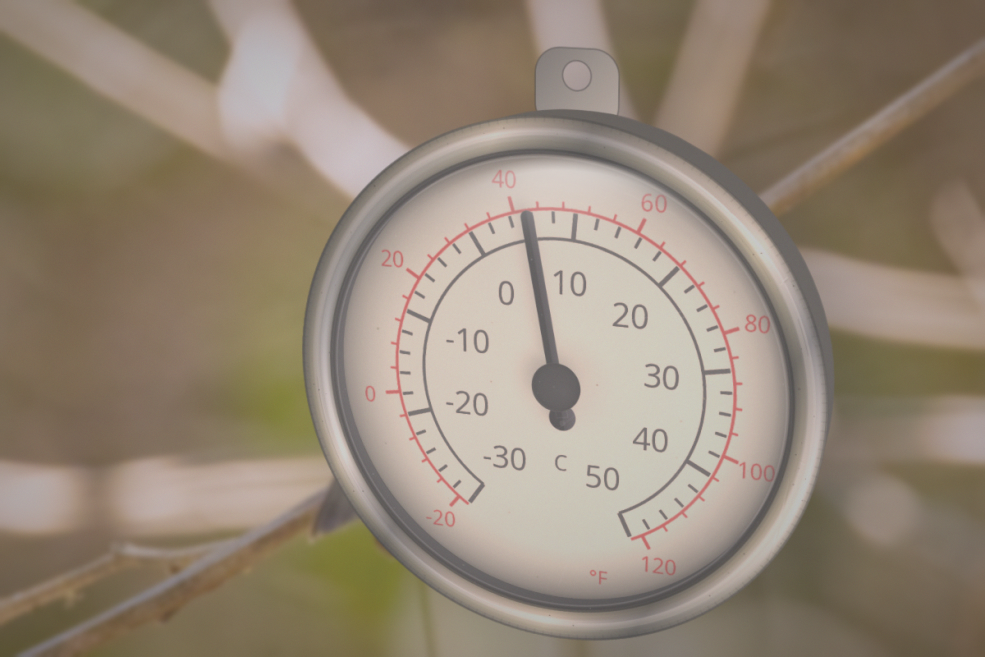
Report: 6 °C
